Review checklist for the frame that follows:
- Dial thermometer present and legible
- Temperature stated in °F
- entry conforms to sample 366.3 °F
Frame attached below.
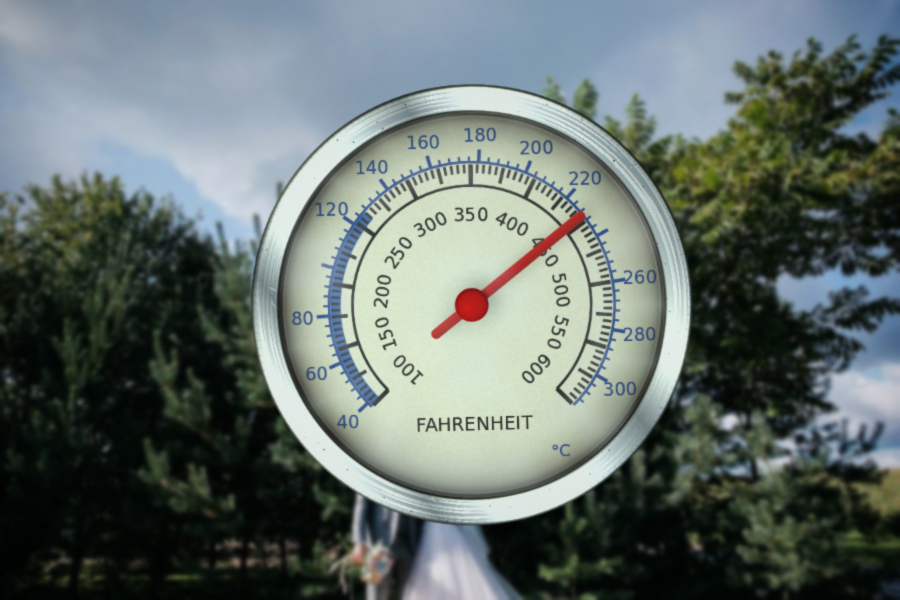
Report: 445 °F
